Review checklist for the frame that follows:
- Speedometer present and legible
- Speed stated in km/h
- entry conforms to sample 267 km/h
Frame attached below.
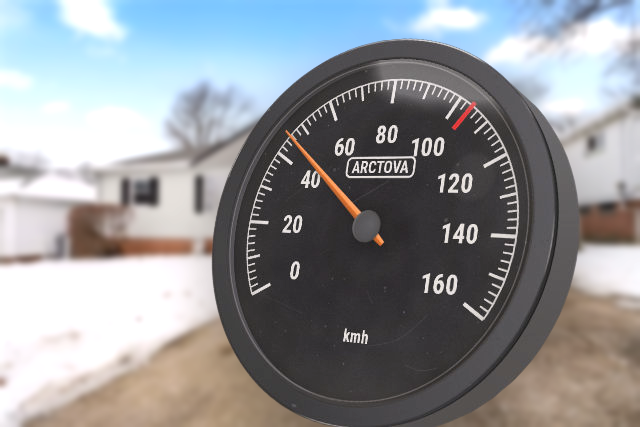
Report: 46 km/h
